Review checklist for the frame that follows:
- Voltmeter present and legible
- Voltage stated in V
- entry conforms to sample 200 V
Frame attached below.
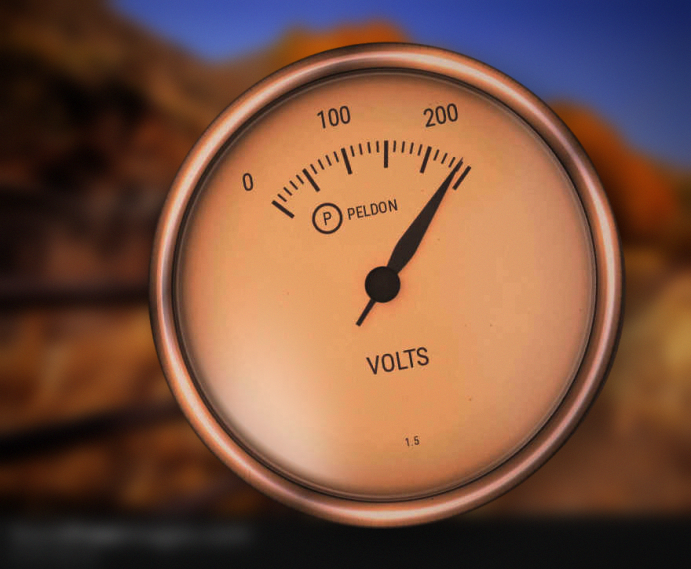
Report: 240 V
